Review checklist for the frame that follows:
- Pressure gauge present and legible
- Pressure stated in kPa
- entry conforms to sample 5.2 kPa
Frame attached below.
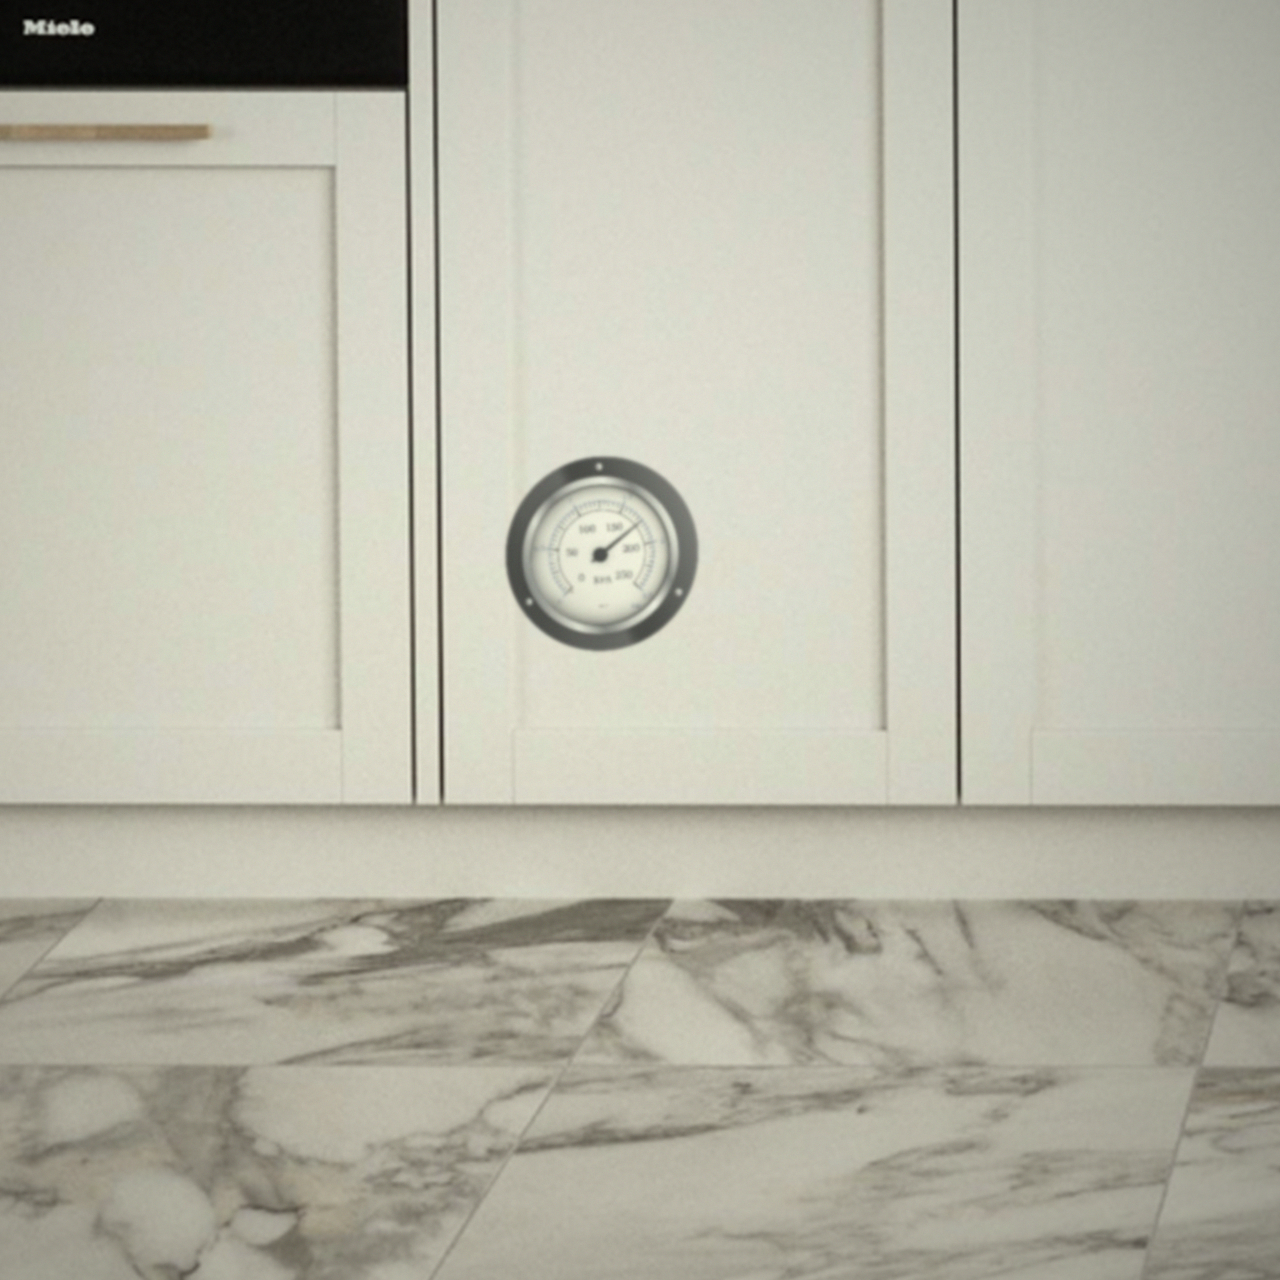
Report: 175 kPa
